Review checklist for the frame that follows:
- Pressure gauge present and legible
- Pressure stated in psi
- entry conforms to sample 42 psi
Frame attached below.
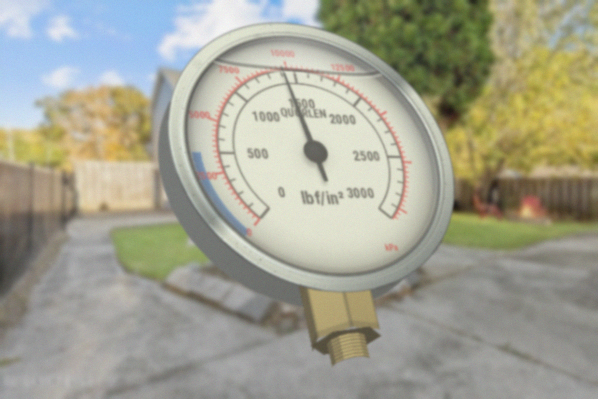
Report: 1400 psi
